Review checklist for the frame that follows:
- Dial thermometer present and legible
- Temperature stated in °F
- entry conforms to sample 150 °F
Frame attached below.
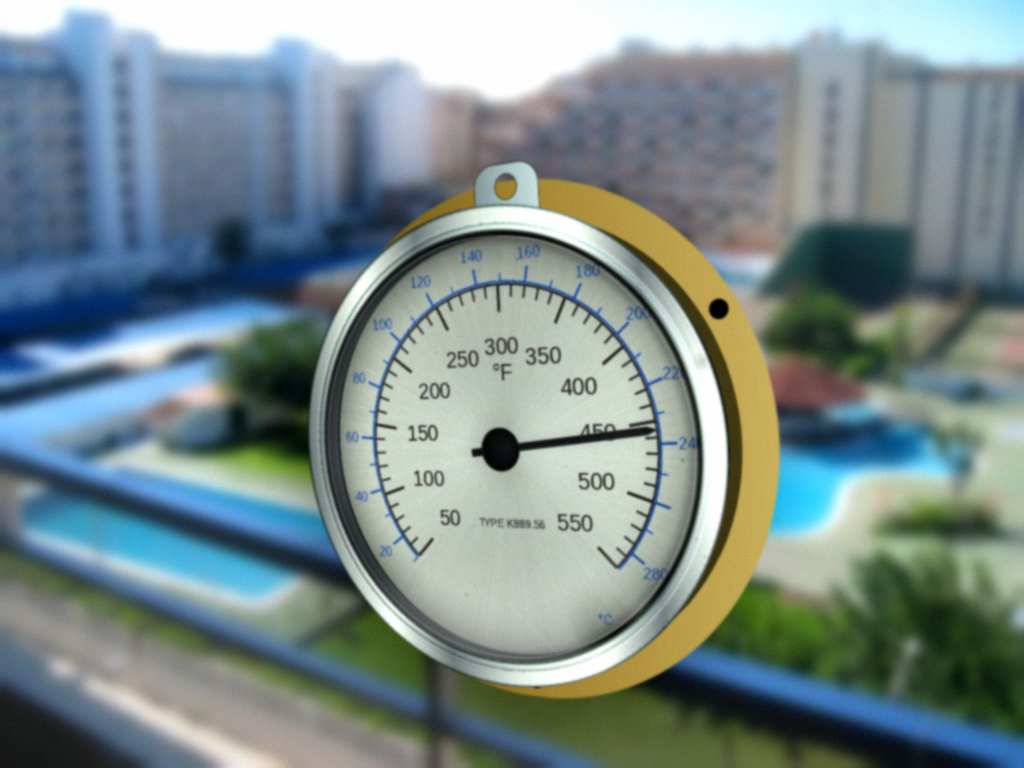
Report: 455 °F
